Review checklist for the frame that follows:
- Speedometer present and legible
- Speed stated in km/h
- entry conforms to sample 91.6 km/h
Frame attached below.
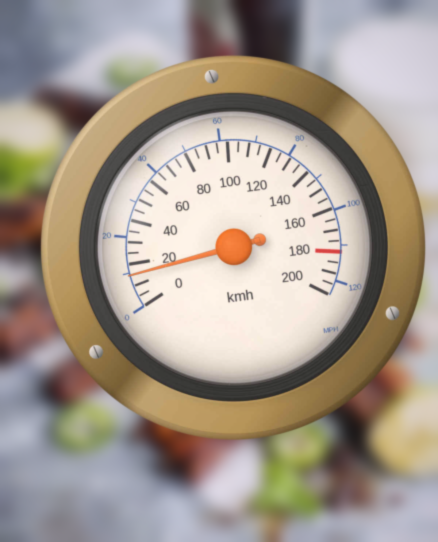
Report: 15 km/h
